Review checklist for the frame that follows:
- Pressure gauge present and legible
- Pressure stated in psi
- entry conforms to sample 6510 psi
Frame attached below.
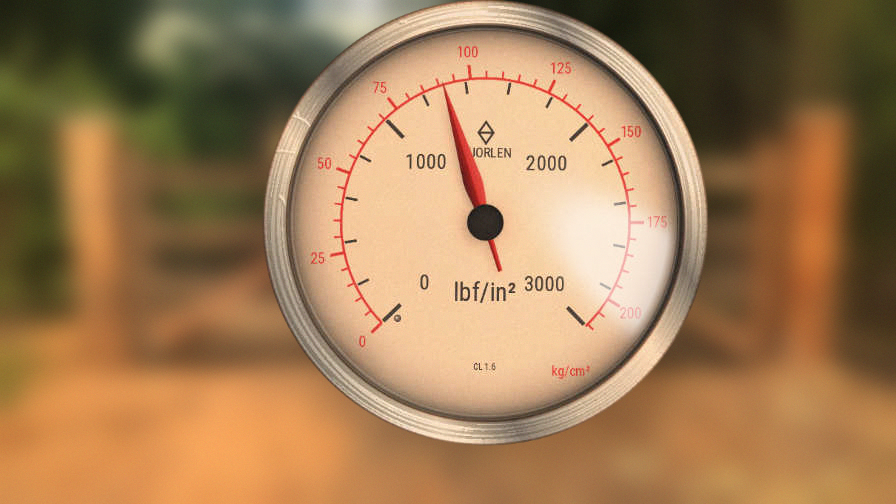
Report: 1300 psi
